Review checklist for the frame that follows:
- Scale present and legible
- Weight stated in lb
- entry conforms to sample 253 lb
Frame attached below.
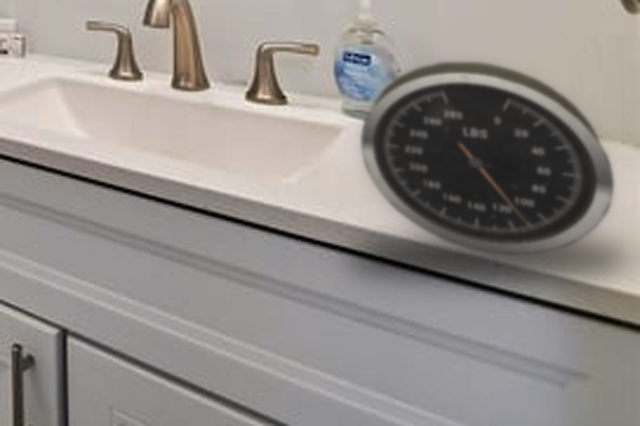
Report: 110 lb
